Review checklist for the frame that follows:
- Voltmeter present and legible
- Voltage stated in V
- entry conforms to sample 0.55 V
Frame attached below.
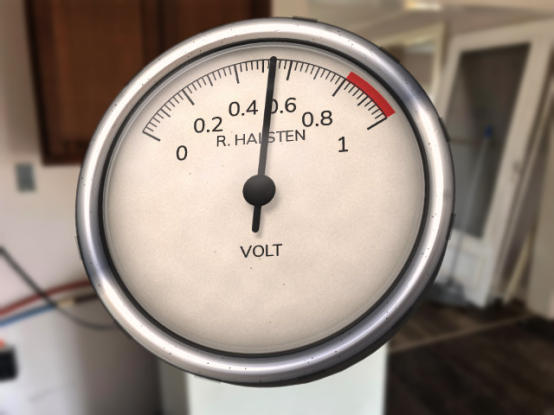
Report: 0.54 V
